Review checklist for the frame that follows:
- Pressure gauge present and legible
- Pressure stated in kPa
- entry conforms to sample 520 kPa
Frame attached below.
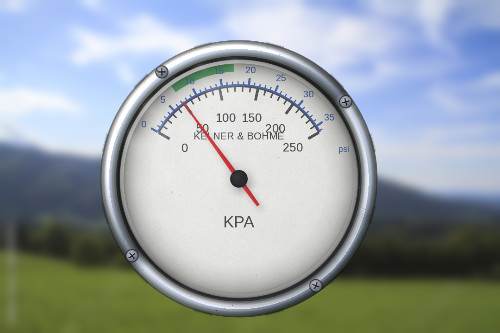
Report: 50 kPa
